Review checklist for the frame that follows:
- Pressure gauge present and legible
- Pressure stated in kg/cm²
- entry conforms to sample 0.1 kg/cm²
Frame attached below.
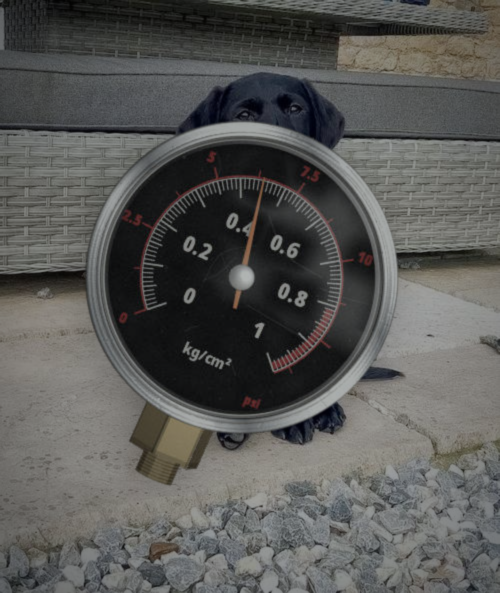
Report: 0.45 kg/cm²
